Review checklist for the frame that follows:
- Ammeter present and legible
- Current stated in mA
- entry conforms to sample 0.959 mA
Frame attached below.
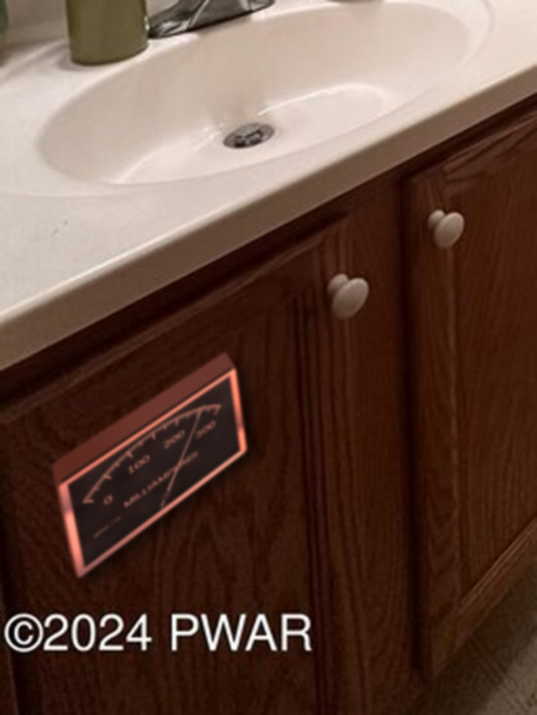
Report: 250 mA
